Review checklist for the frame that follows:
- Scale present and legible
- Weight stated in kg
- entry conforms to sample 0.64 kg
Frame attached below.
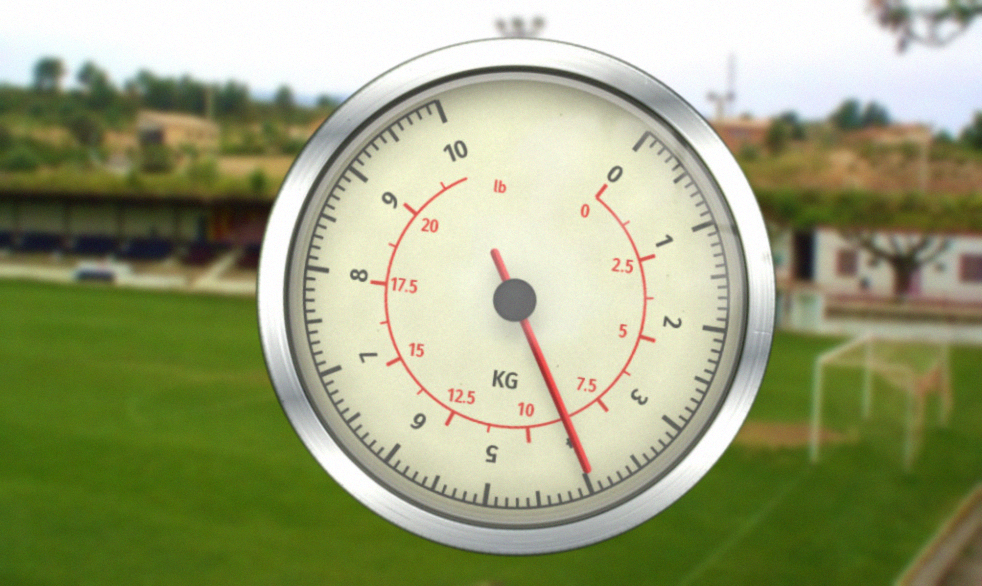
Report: 3.95 kg
